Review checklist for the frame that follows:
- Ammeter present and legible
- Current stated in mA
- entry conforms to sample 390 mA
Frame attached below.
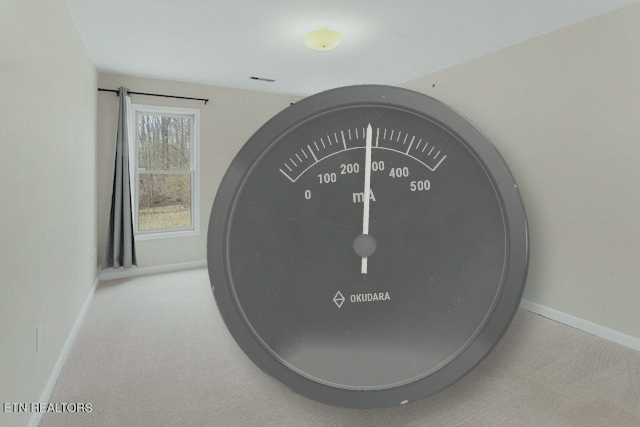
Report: 280 mA
